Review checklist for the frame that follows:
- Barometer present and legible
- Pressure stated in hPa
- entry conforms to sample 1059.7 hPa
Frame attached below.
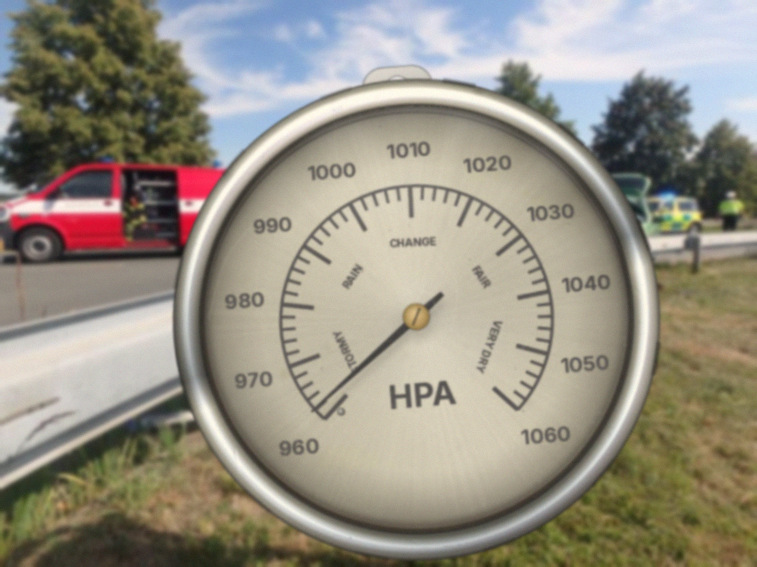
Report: 962 hPa
